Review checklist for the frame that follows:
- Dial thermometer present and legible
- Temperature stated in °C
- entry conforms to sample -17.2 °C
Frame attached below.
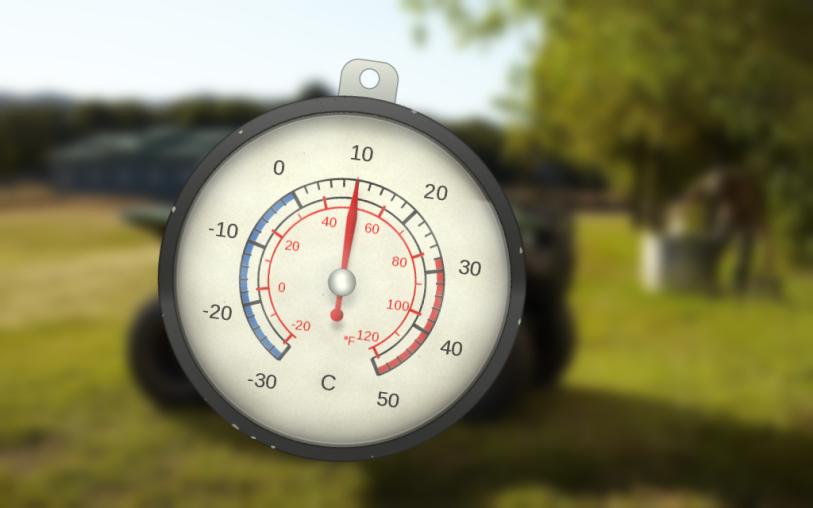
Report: 10 °C
